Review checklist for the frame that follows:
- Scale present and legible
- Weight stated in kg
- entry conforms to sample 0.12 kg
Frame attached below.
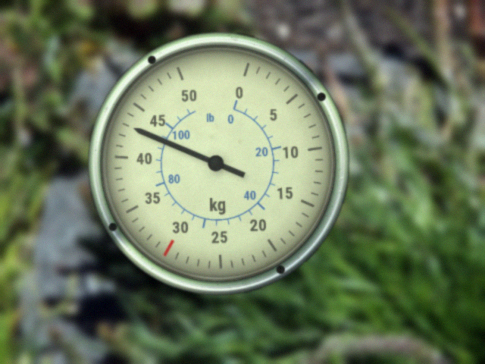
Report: 43 kg
